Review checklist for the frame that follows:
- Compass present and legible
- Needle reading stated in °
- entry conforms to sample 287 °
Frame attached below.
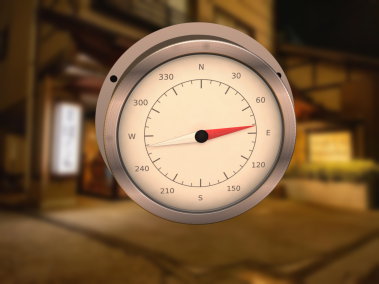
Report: 80 °
